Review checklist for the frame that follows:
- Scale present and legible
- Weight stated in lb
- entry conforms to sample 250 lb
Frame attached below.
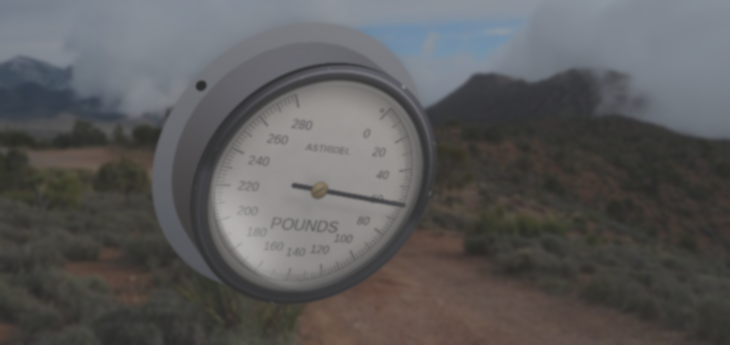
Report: 60 lb
